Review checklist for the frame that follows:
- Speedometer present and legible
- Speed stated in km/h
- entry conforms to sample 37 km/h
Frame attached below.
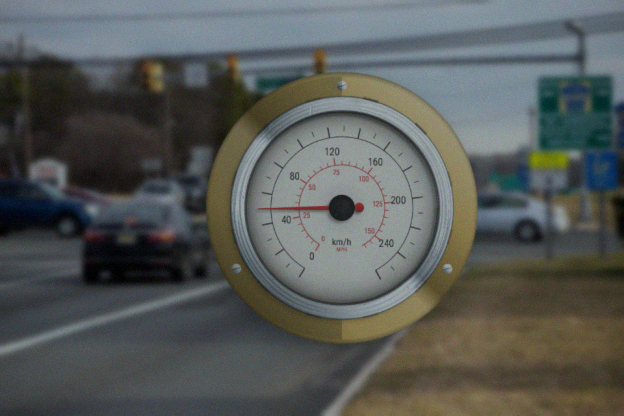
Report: 50 km/h
